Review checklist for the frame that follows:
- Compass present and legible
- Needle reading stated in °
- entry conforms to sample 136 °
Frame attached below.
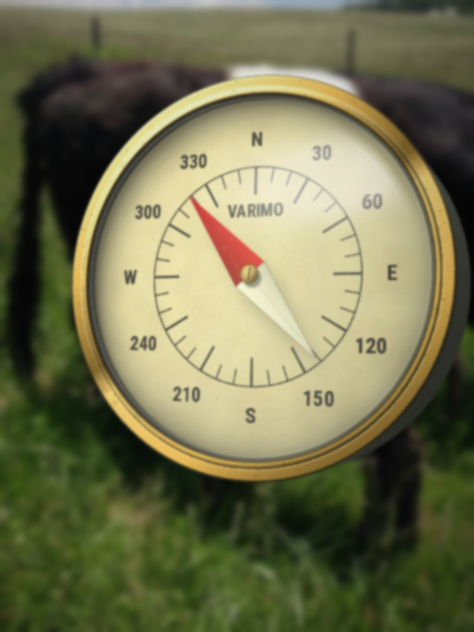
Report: 320 °
